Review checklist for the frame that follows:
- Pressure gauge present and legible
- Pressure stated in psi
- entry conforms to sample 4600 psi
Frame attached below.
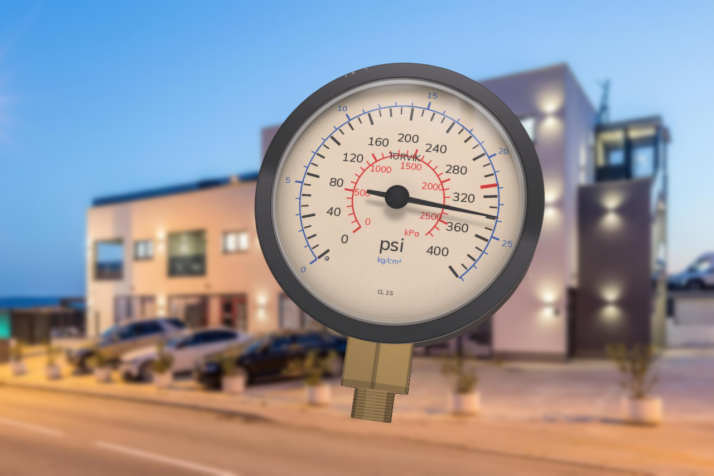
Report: 340 psi
